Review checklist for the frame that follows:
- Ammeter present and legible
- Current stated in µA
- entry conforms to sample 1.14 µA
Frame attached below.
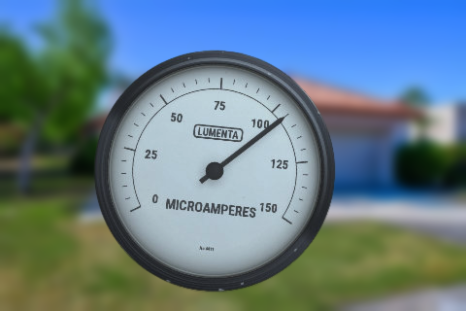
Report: 105 µA
